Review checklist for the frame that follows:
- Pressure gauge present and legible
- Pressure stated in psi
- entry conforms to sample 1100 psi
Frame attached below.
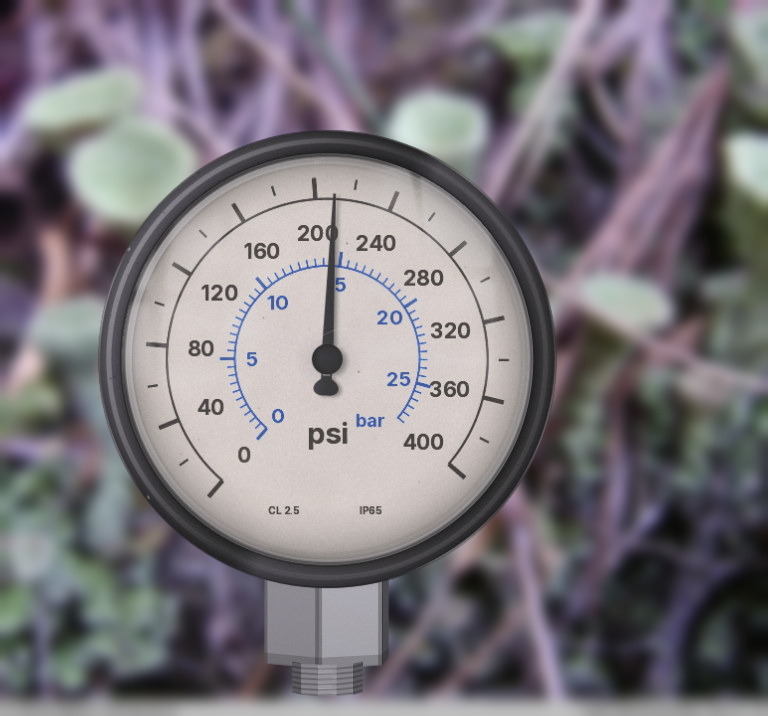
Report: 210 psi
